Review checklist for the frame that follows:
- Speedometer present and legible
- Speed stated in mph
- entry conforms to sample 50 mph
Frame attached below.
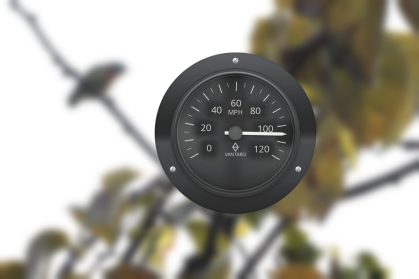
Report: 105 mph
